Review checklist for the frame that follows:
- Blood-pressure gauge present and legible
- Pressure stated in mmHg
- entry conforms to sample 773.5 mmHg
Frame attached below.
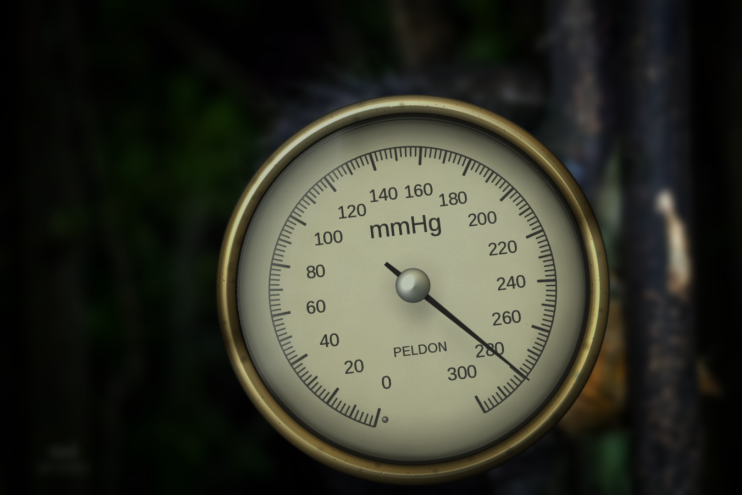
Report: 280 mmHg
